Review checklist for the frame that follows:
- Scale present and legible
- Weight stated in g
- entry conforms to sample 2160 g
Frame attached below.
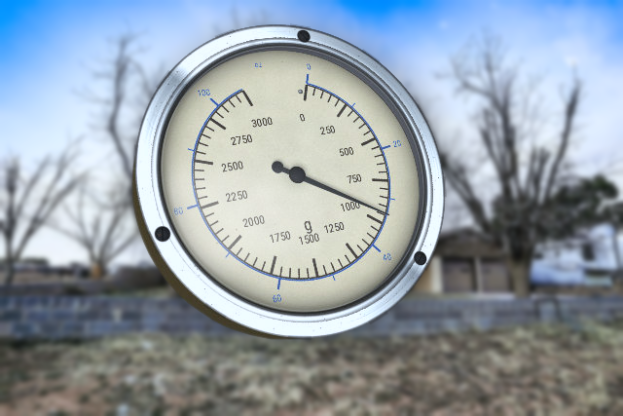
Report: 950 g
